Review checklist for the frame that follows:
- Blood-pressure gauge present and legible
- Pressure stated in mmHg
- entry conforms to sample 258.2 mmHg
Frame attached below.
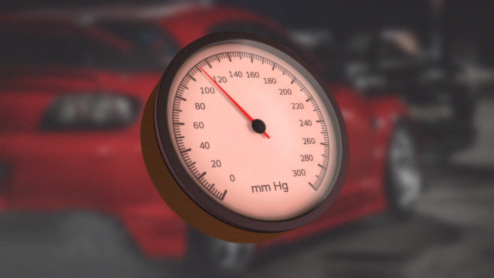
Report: 110 mmHg
